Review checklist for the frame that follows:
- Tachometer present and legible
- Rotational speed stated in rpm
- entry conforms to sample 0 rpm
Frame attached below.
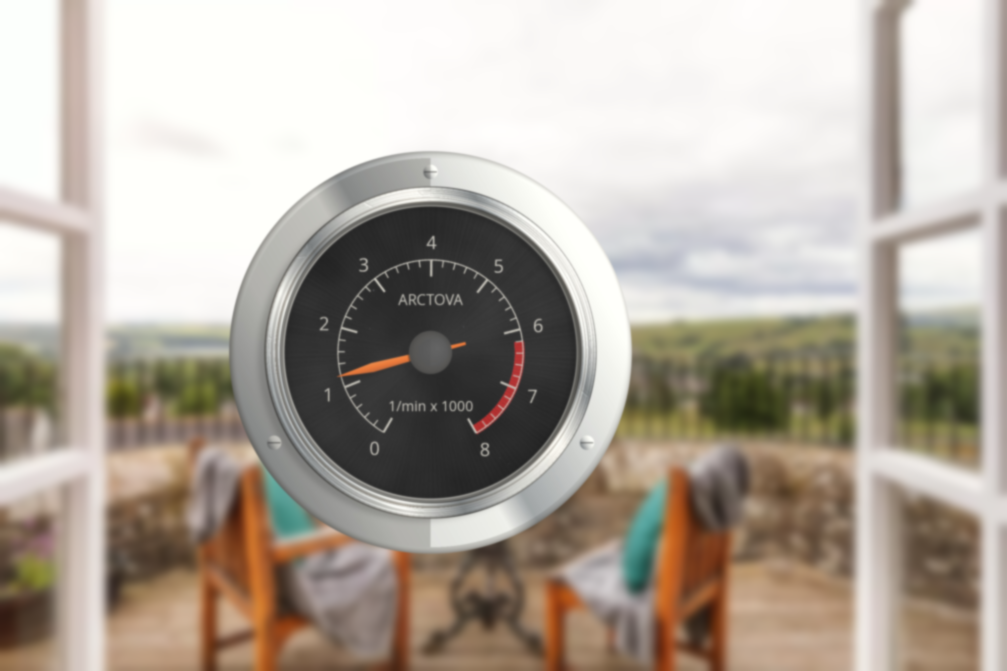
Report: 1200 rpm
